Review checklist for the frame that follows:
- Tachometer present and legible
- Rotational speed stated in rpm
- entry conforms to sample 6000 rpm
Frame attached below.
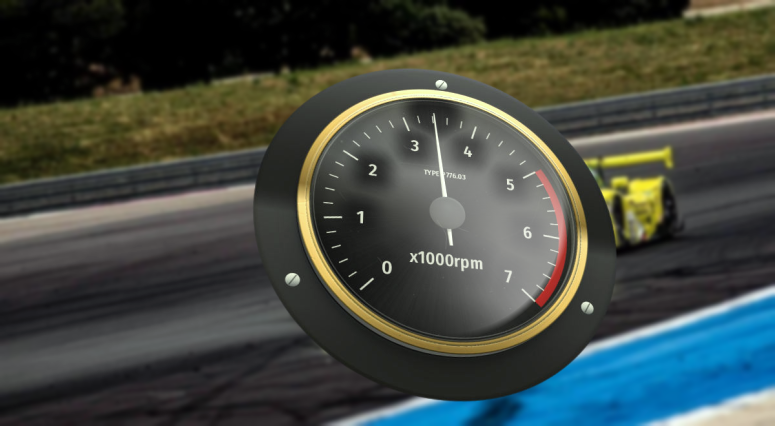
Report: 3400 rpm
